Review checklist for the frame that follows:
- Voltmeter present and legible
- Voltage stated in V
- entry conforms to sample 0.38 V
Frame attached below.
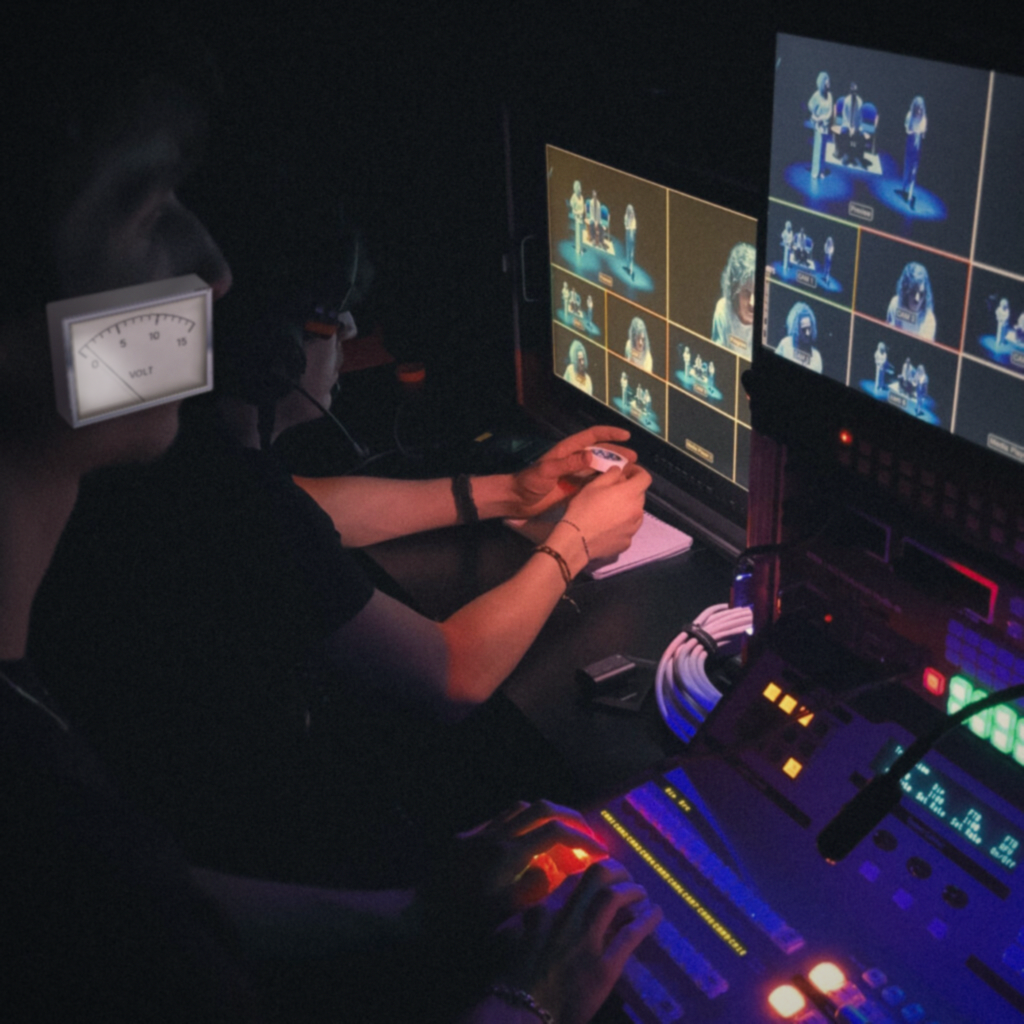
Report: 1 V
